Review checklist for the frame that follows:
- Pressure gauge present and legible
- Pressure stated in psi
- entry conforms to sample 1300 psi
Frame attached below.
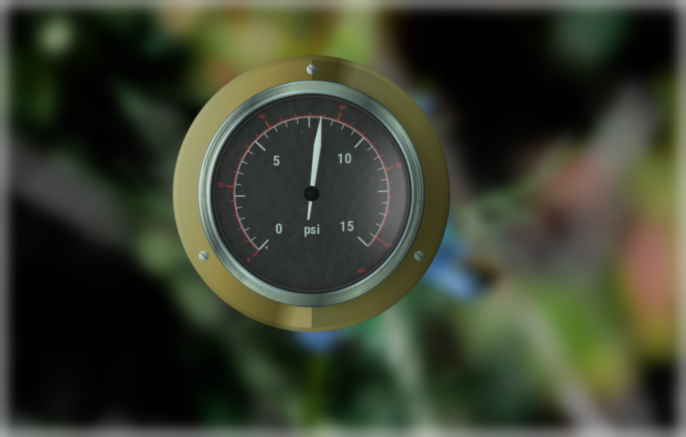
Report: 8 psi
